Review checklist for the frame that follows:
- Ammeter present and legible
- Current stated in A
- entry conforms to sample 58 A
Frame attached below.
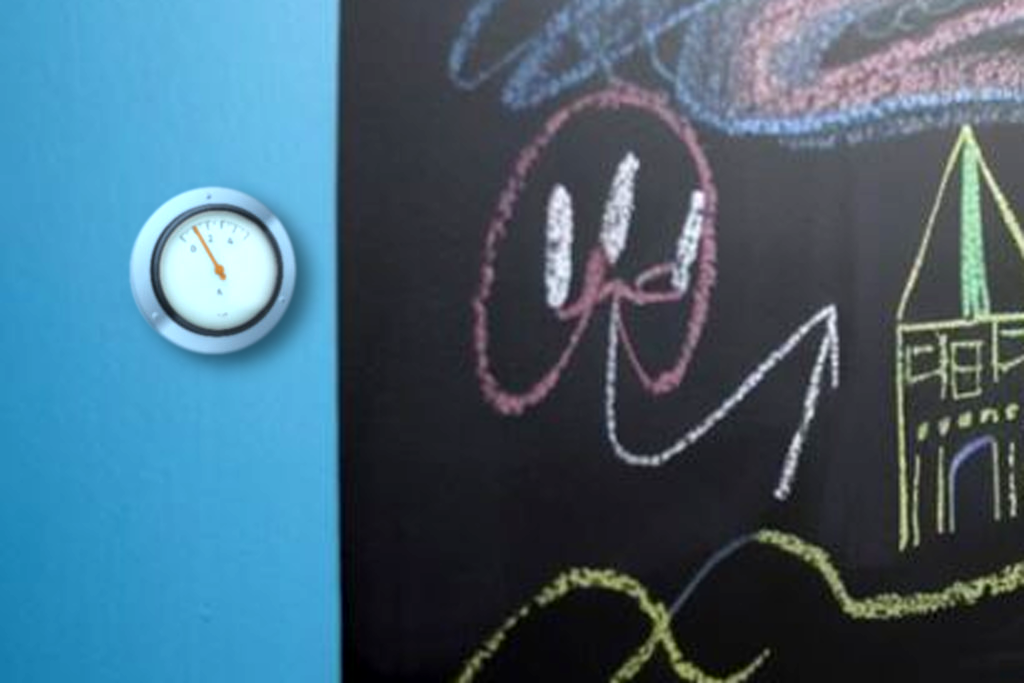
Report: 1 A
